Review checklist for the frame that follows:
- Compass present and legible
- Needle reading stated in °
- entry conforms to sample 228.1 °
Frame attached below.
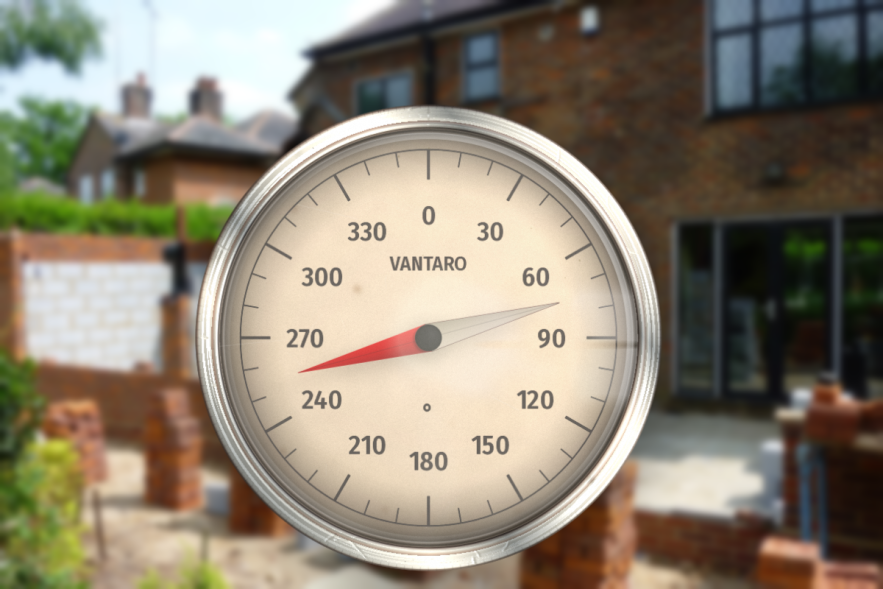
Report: 255 °
